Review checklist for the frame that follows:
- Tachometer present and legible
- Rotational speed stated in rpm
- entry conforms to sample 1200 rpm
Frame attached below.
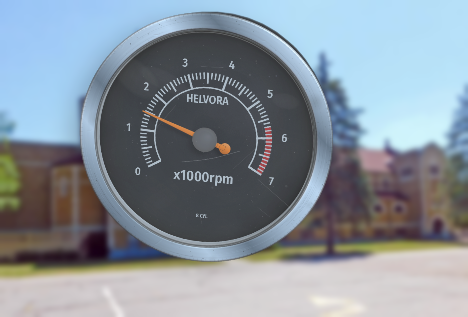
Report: 1500 rpm
